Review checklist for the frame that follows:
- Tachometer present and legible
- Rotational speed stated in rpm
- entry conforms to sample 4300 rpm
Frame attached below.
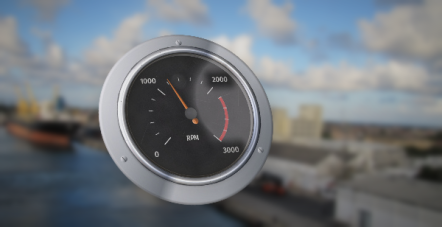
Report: 1200 rpm
